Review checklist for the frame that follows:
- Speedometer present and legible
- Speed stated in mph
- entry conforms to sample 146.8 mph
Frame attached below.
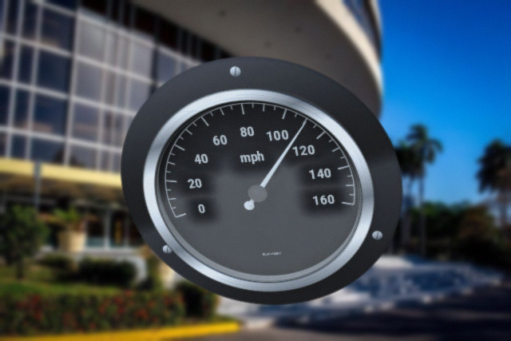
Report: 110 mph
